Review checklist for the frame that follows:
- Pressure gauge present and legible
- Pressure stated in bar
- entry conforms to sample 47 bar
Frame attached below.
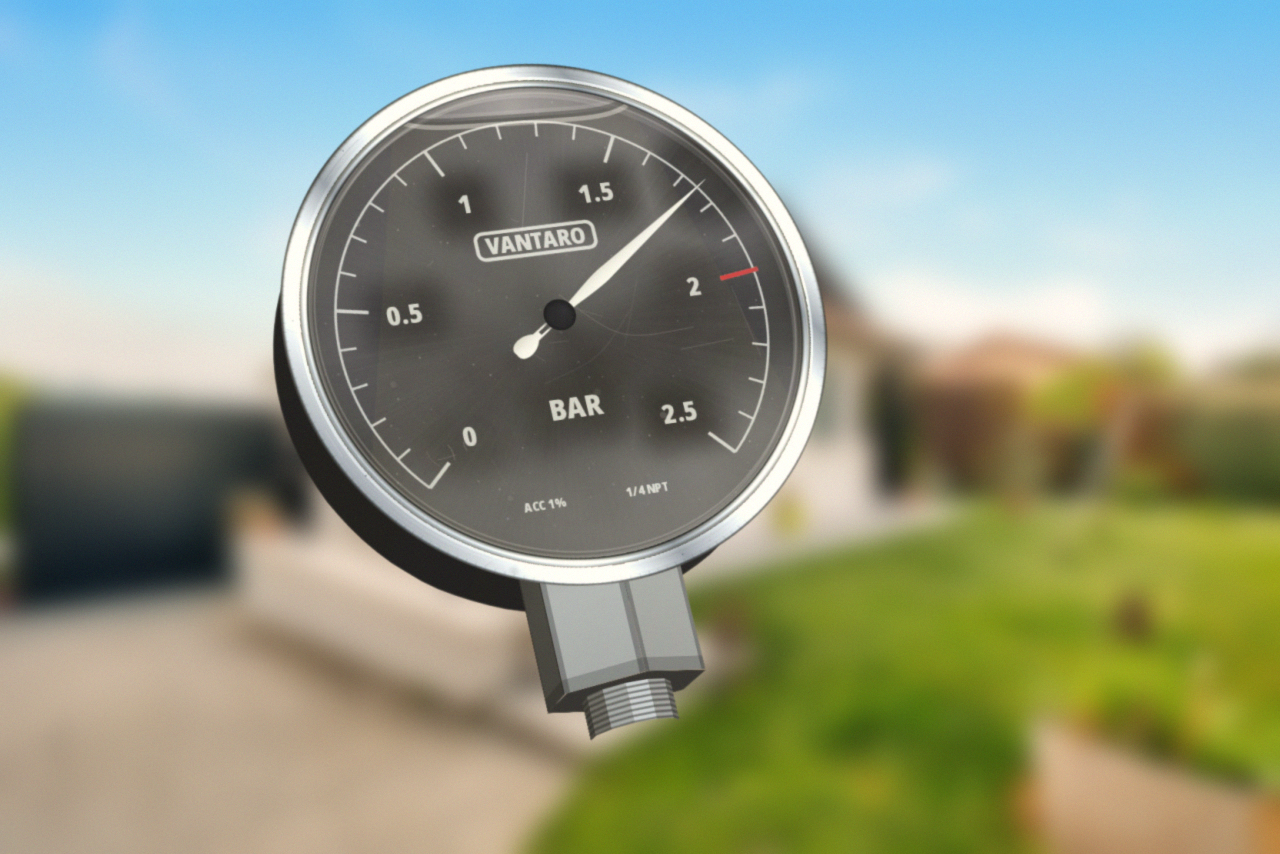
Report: 1.75 bar
